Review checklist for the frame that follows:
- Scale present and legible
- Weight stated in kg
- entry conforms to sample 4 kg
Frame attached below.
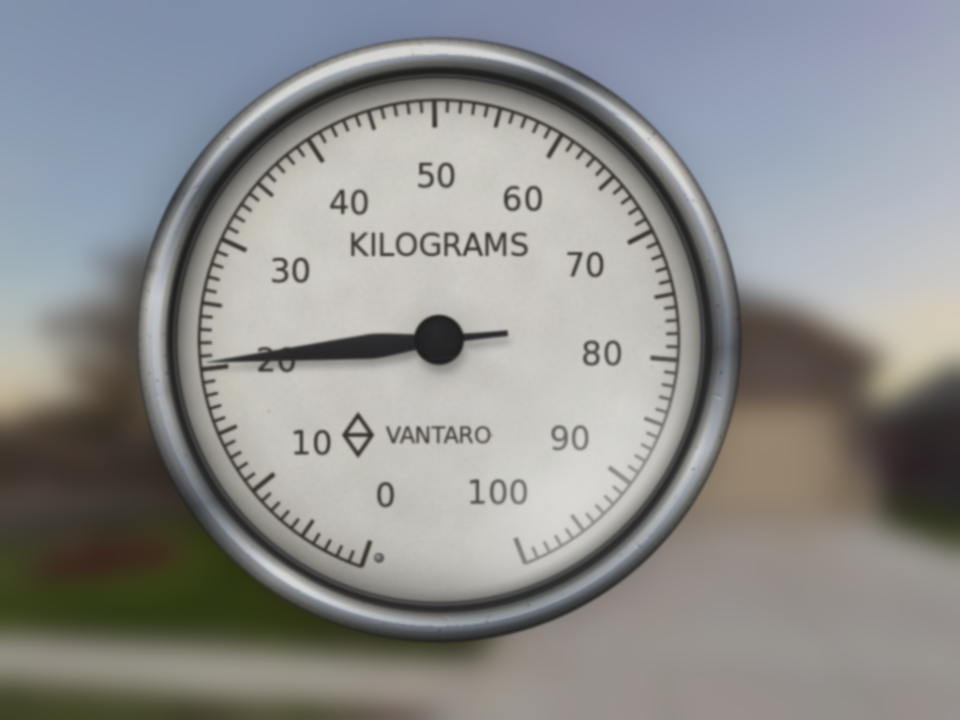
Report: 20.5 kg
